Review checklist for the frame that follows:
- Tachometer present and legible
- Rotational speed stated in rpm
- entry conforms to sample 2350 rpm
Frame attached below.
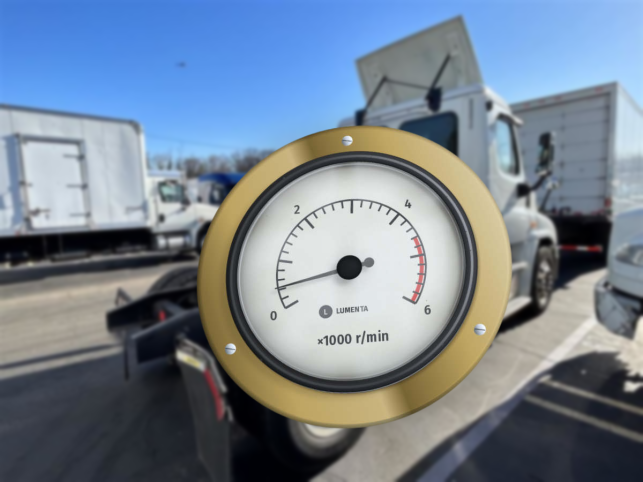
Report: 400 rpm
